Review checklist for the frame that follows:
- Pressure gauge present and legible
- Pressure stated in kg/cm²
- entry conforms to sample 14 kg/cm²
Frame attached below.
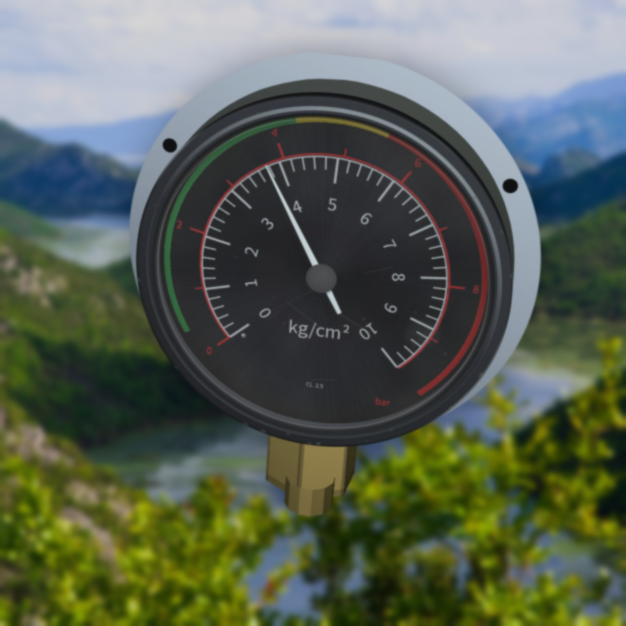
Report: 3.8 kg/cm²
